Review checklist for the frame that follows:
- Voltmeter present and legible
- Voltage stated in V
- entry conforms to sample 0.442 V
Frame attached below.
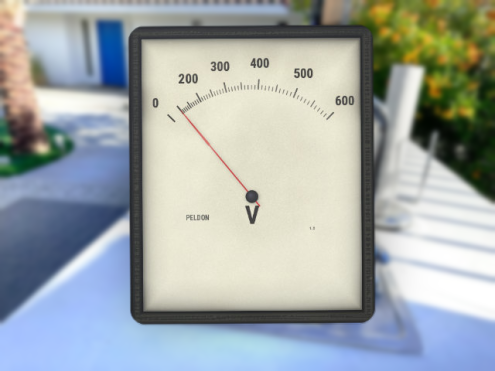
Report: 100 V
